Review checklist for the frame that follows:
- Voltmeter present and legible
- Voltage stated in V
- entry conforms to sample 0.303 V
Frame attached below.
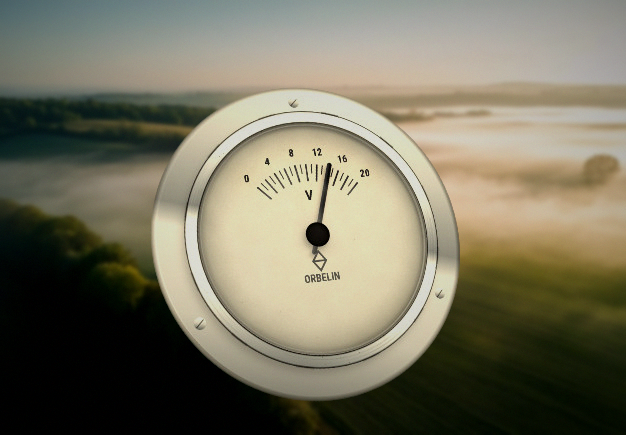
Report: 14 V
